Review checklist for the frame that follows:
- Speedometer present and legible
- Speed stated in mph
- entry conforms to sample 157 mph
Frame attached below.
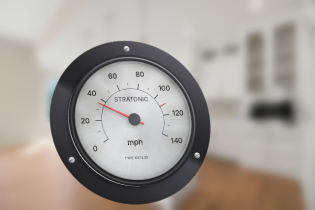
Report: 35 mph
